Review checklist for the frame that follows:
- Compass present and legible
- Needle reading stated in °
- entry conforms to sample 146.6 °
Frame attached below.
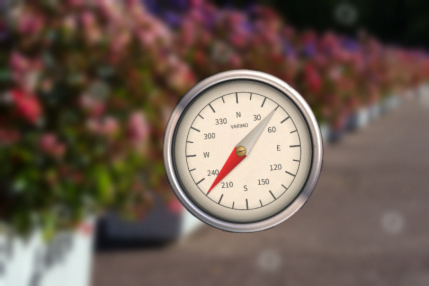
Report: 225 °
